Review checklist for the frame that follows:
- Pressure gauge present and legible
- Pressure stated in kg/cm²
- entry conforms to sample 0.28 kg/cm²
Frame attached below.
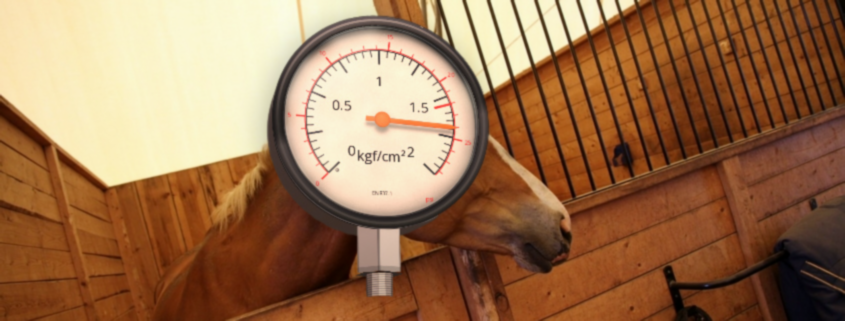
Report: 1.7 kg/cm²
